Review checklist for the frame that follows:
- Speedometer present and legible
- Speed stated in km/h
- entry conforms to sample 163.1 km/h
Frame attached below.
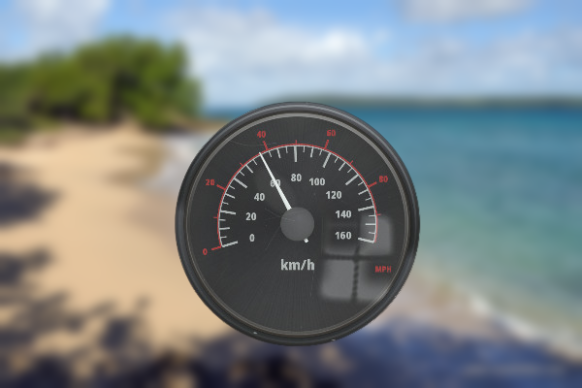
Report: 60 km/h
